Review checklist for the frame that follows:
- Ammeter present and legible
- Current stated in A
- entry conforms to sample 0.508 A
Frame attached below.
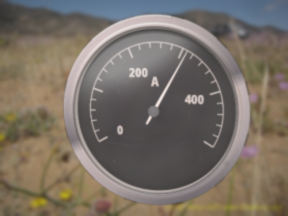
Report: 310 A
